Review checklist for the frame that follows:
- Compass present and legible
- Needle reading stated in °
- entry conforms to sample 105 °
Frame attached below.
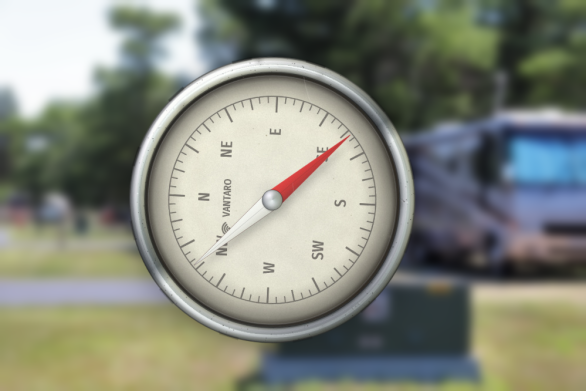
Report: 137.5 °
